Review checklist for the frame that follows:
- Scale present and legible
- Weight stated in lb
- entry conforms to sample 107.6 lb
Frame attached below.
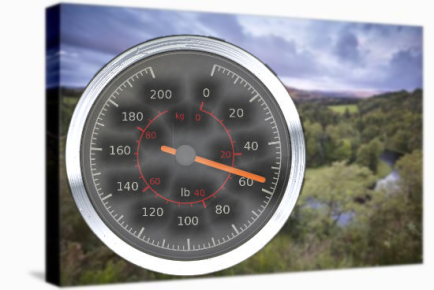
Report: 56 lb
